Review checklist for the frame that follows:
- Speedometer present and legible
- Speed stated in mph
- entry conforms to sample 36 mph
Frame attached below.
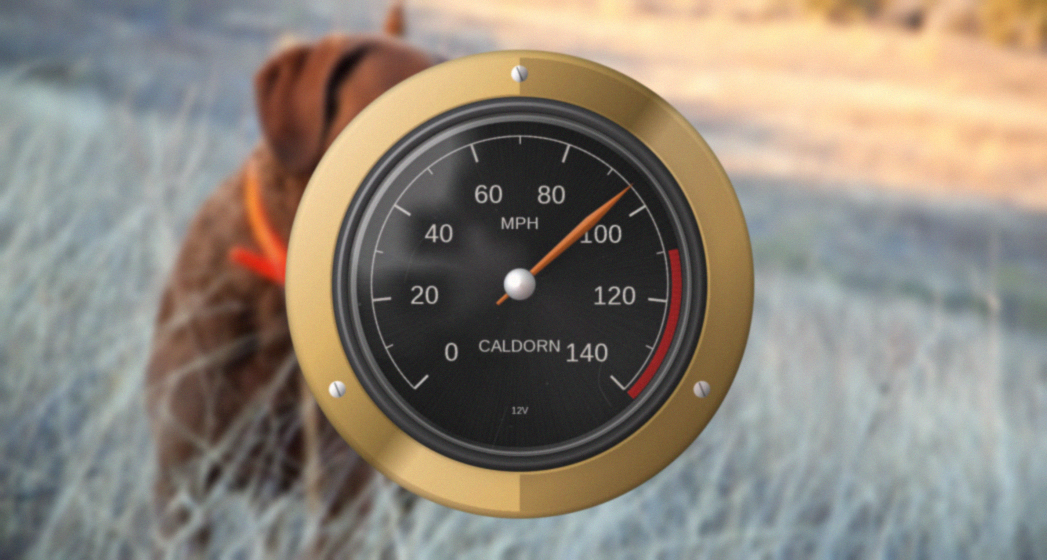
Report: 95 mph
